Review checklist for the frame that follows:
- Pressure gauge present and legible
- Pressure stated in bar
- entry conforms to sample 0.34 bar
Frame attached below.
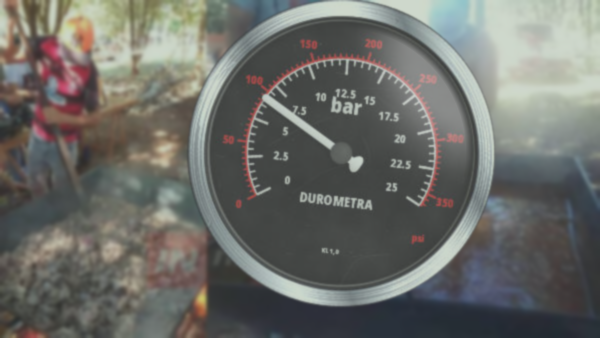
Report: 6.5 bar
